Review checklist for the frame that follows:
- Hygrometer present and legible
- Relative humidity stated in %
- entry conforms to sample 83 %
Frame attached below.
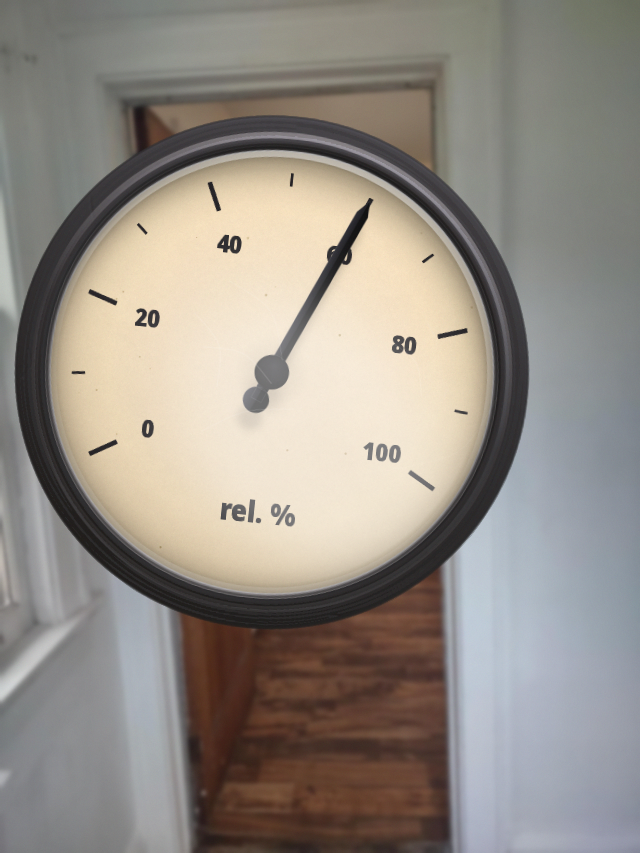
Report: 60 %
